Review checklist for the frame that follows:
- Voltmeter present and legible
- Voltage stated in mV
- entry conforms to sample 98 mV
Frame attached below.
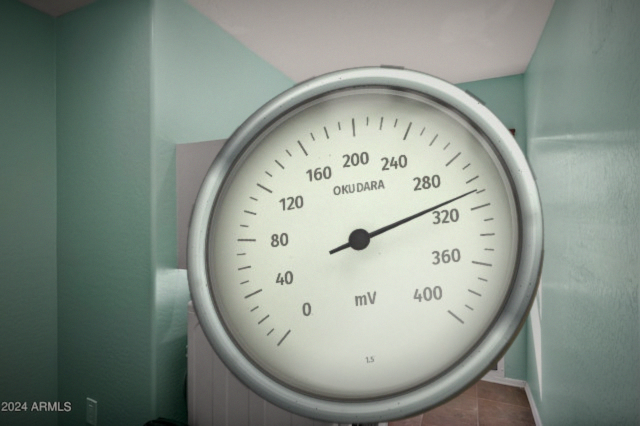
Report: 310 mV
